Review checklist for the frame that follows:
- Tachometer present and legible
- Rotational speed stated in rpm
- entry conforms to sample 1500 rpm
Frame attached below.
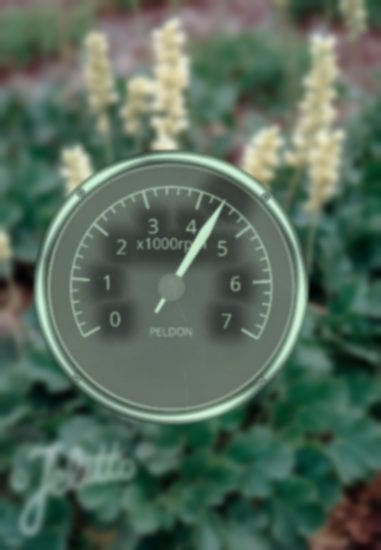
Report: 4400 rpm
